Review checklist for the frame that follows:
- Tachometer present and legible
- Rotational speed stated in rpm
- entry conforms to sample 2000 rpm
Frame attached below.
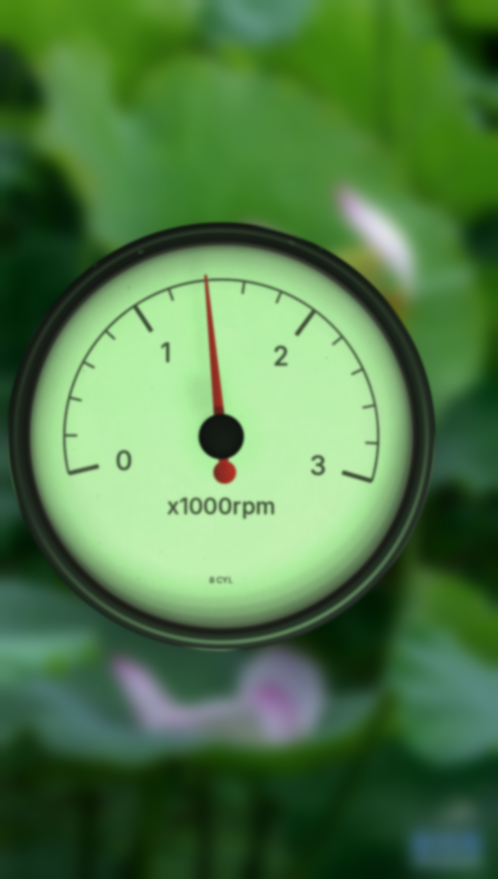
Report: 1400 rpm
